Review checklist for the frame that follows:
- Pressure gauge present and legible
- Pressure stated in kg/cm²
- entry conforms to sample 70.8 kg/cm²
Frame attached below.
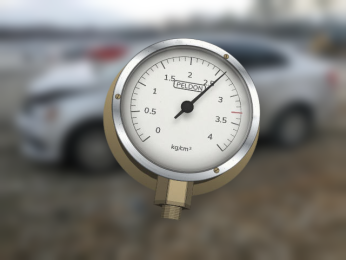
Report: 2.6 kg/cm²
